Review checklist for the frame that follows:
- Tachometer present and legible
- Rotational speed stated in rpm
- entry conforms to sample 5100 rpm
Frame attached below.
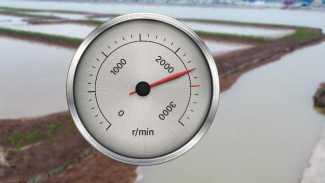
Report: 2300 rpm
